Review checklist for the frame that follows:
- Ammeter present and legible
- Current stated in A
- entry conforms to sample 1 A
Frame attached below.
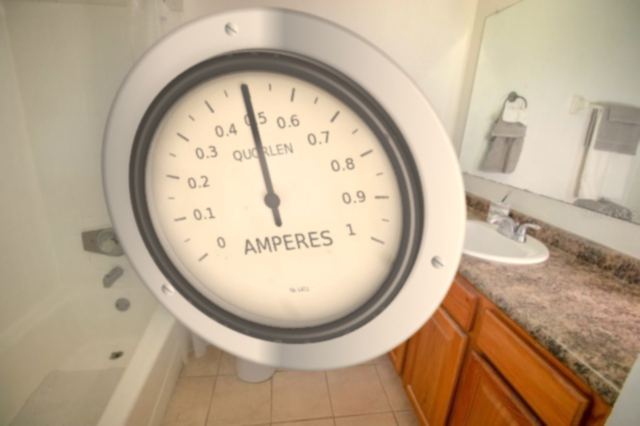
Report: 0.5 A
